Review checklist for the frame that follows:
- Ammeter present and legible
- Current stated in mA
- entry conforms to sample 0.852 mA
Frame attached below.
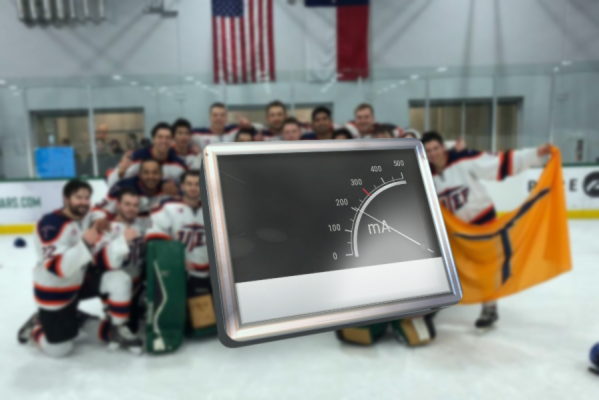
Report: 200 mA
